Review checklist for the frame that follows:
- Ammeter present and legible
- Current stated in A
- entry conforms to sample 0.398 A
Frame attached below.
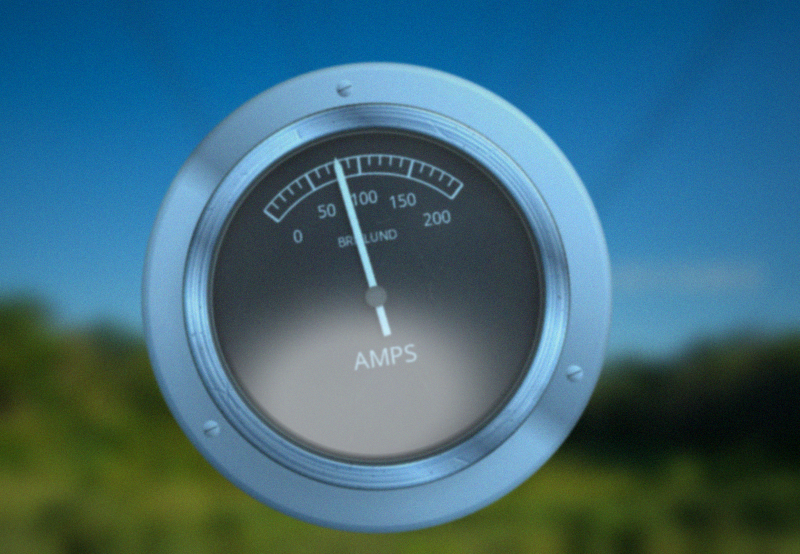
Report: 80 A
